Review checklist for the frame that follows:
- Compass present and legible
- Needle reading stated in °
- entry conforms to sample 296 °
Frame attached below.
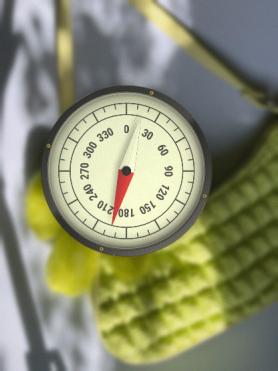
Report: 195 °
